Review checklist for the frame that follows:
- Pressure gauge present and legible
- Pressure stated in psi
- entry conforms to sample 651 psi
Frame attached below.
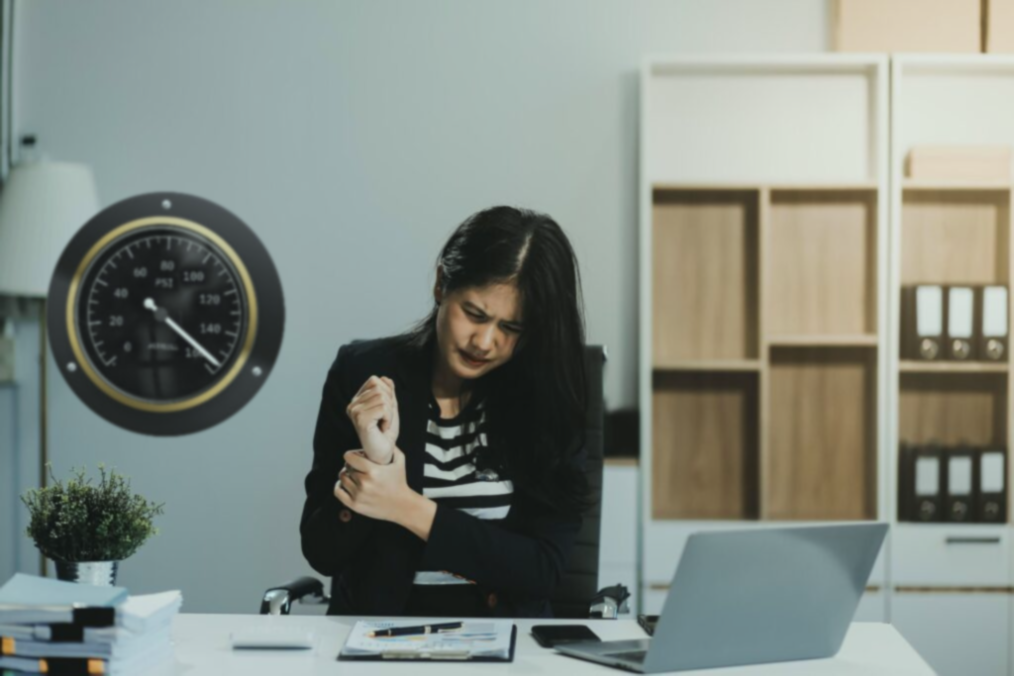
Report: 155 psi
